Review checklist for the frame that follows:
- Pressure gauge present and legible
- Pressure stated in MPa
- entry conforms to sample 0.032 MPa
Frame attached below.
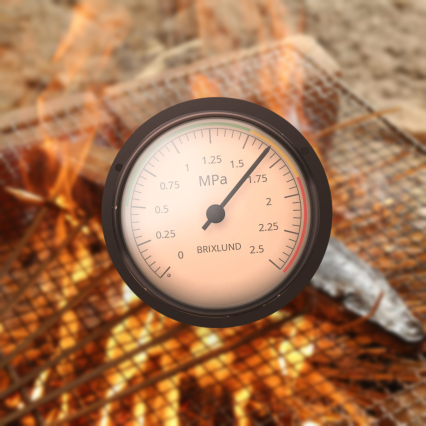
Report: 1.65 MPa
